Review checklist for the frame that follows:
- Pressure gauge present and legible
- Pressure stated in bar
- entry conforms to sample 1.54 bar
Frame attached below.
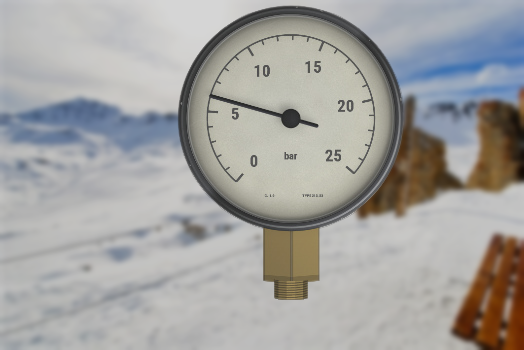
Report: 6 bar
